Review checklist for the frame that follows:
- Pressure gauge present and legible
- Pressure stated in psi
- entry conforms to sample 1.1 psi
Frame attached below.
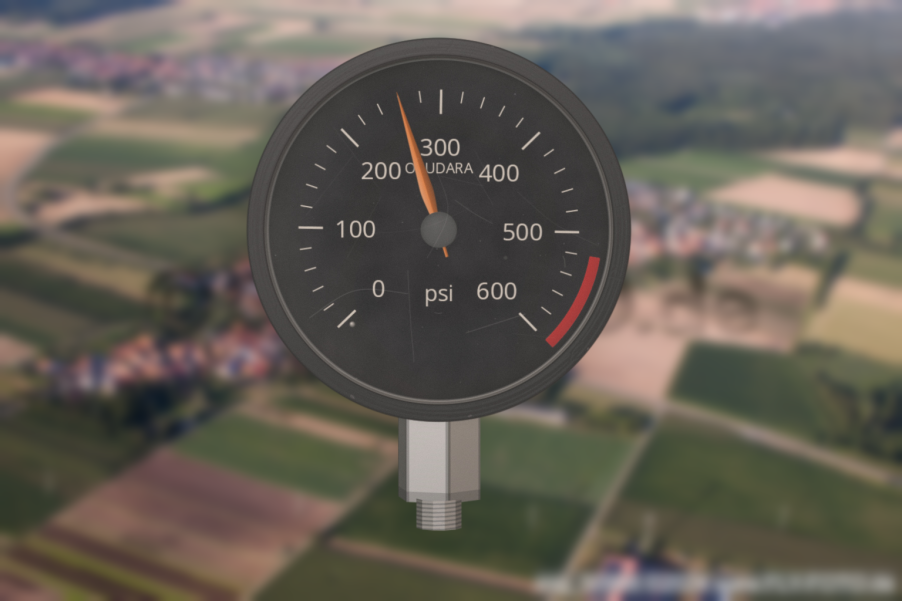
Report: 260 psi
